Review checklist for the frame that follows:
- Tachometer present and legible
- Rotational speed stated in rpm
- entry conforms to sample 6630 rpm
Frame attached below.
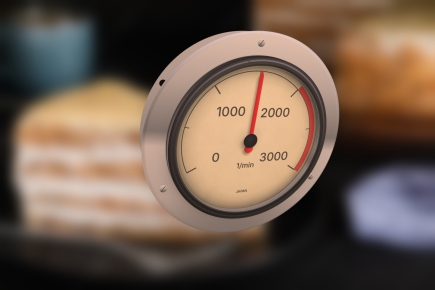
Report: 1500 rpm
